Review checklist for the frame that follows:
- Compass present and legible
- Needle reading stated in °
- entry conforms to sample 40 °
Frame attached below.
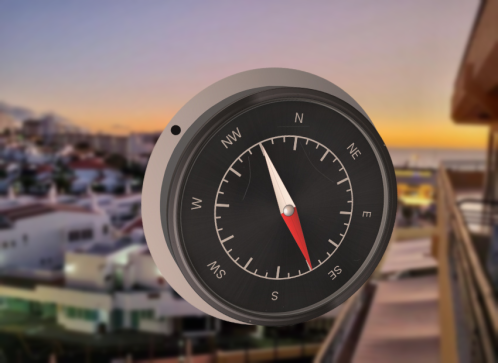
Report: 150 °
